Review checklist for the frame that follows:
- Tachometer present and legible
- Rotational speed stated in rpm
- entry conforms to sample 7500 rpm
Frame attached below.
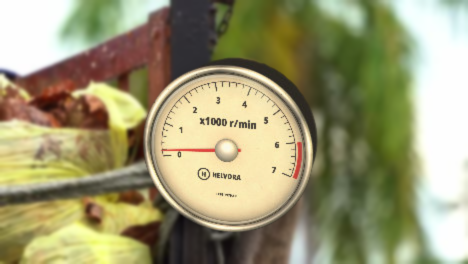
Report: 200 rpm
